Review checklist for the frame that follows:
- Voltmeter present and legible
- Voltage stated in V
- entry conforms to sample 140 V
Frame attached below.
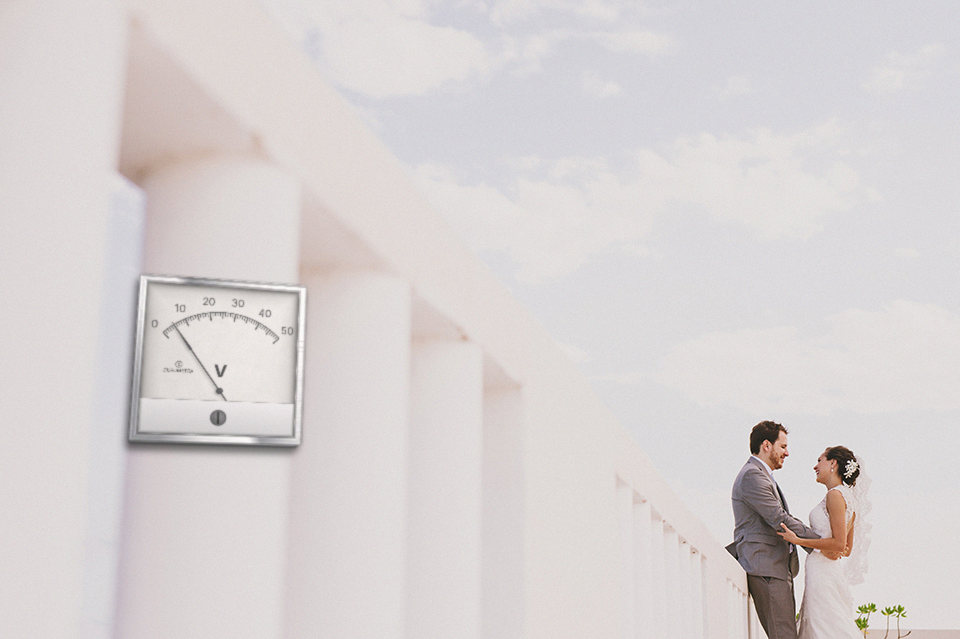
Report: 5 V
